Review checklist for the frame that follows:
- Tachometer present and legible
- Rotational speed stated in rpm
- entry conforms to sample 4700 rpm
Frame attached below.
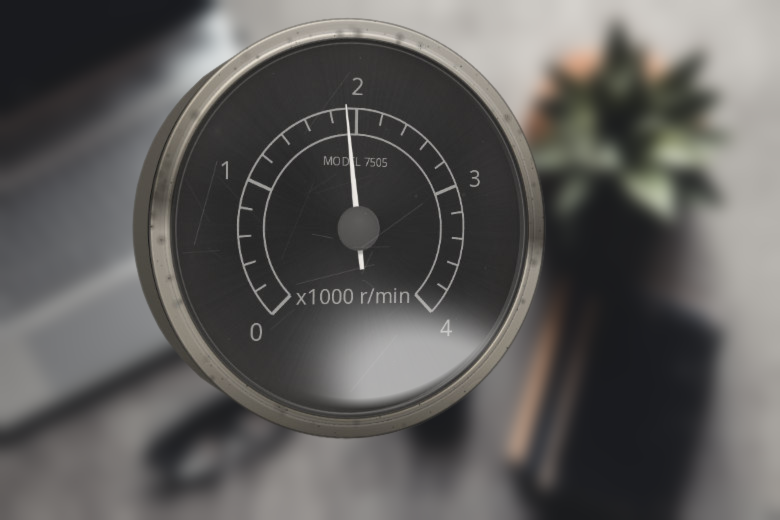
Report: 1900 rpm
